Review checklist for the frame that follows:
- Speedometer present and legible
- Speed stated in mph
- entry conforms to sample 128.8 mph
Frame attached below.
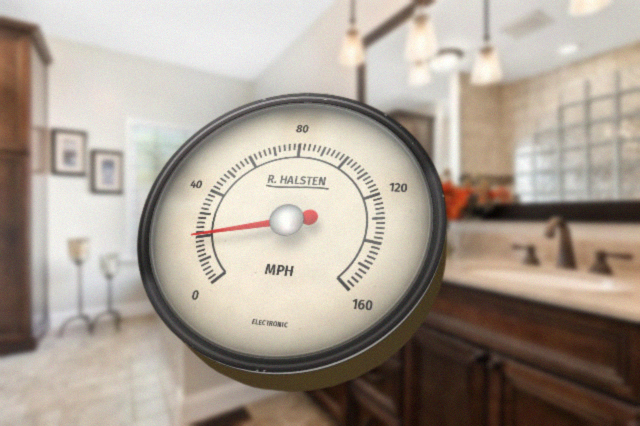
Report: 20 mph
